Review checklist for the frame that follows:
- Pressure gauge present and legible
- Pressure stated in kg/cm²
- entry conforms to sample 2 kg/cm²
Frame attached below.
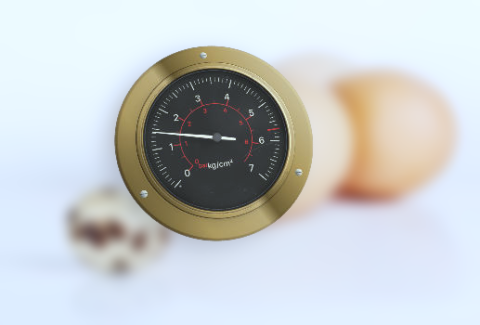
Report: 1.4 kg/cm²
